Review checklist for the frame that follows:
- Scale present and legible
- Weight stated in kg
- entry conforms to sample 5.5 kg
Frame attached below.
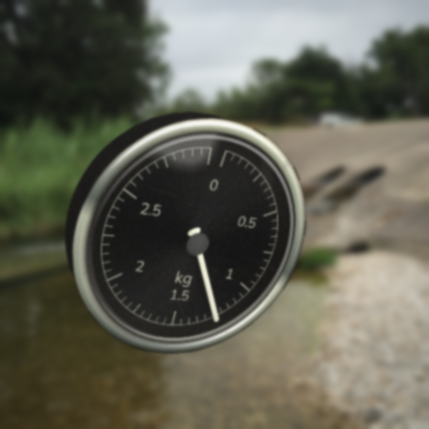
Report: 1.25 kg
